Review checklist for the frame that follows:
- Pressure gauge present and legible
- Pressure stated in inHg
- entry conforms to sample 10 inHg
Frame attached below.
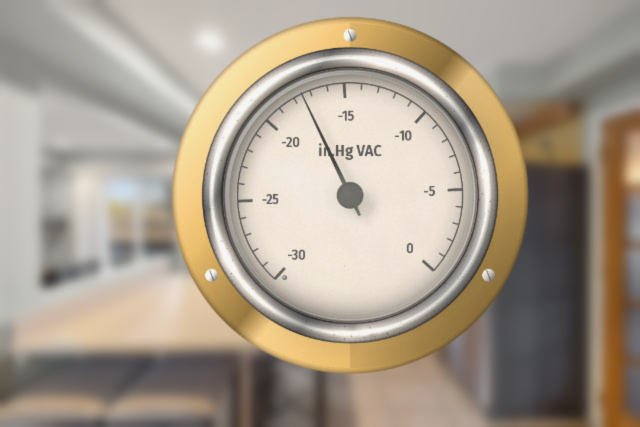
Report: -17.5 inHg
